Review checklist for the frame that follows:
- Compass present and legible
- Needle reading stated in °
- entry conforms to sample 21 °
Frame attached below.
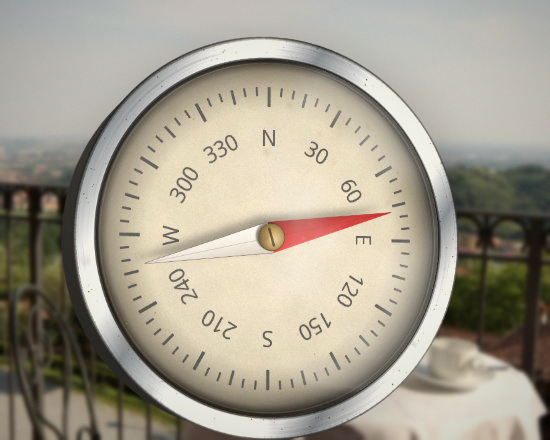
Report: 77.5 °
